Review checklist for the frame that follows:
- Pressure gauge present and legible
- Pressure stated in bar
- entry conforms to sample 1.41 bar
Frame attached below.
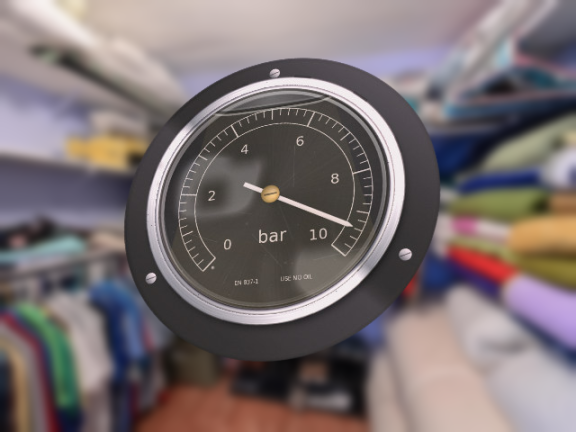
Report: 9.4 bar
